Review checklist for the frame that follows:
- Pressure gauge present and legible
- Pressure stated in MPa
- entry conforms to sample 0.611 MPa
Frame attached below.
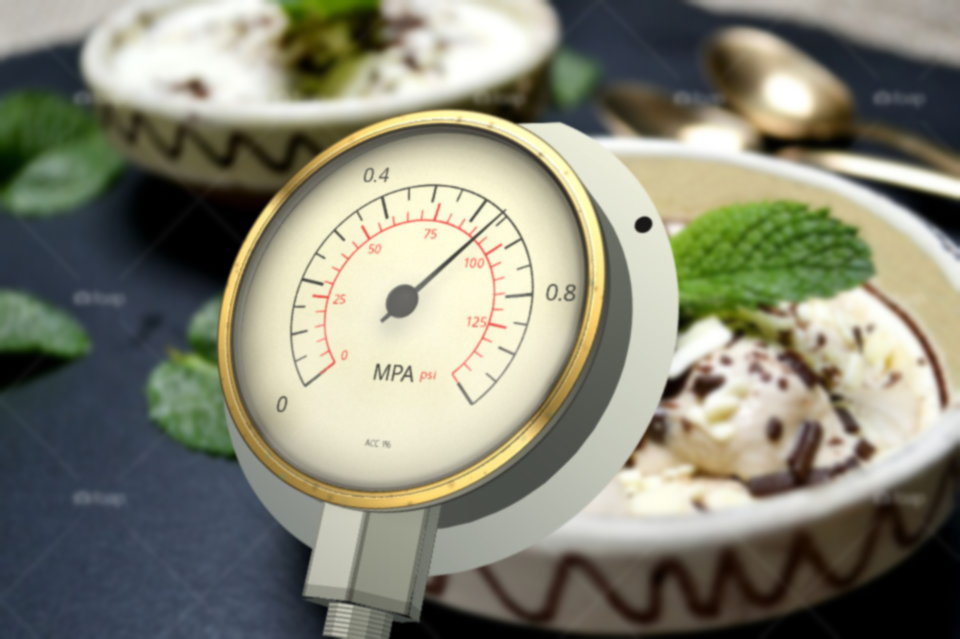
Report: 0.65 MPa
